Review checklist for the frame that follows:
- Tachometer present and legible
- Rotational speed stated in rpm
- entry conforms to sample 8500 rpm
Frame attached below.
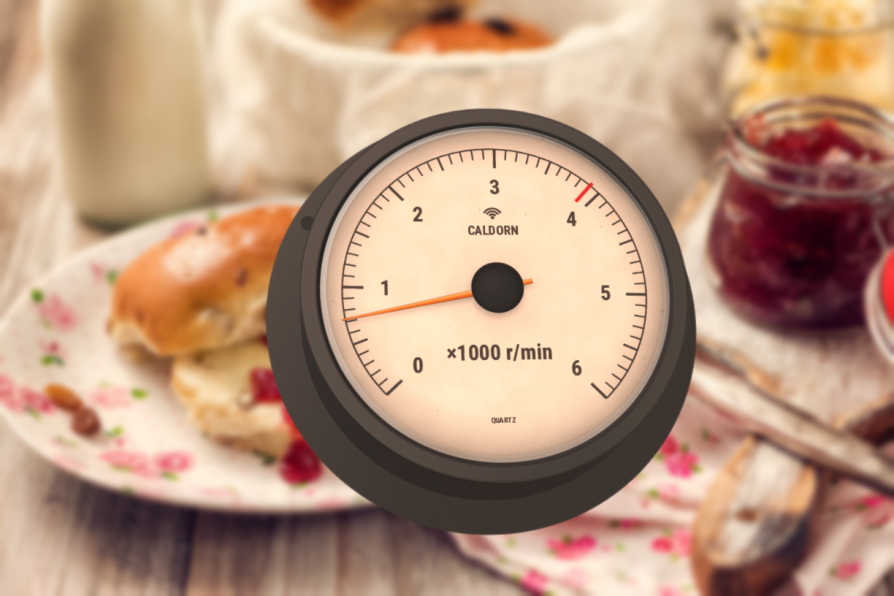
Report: 700 rpm
